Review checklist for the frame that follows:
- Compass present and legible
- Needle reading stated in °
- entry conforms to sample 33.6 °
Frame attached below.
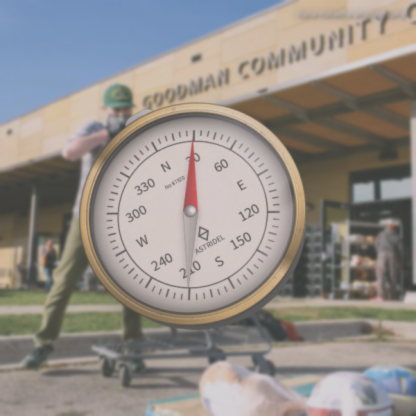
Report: 30 °
